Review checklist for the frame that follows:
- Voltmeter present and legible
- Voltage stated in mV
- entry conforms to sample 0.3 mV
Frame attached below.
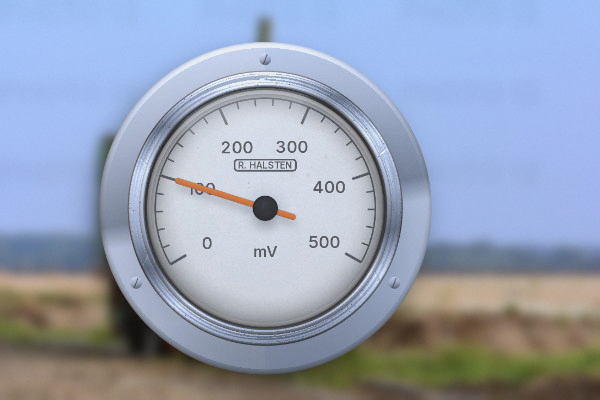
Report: 100 mV
